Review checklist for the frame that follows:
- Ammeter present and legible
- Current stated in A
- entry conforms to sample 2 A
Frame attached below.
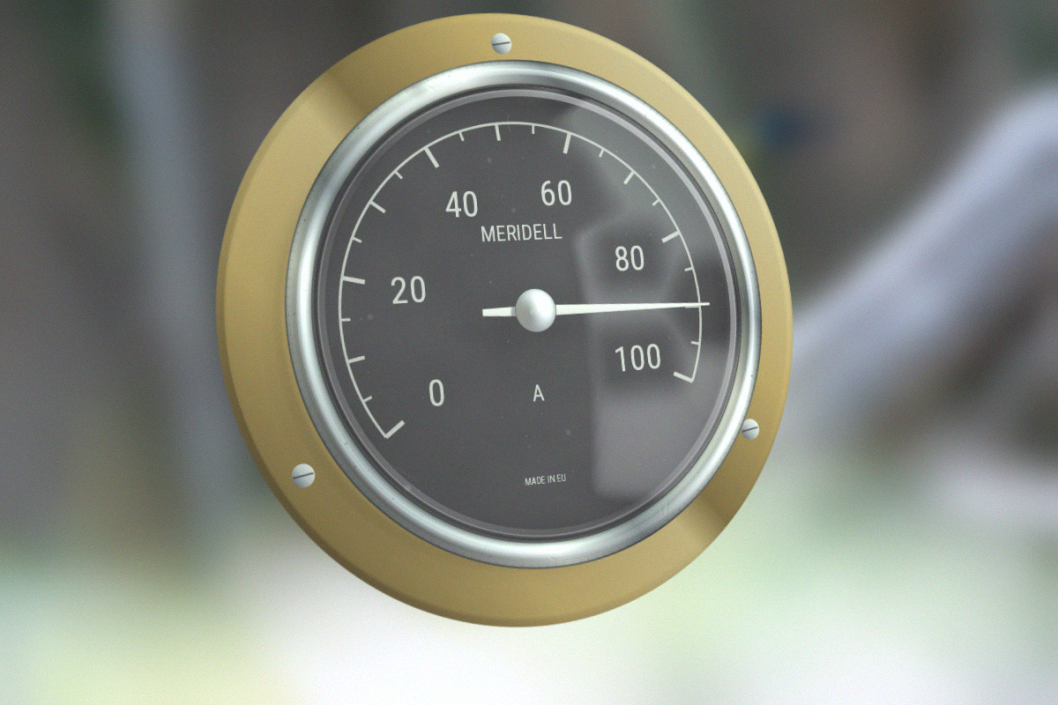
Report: 90 A
